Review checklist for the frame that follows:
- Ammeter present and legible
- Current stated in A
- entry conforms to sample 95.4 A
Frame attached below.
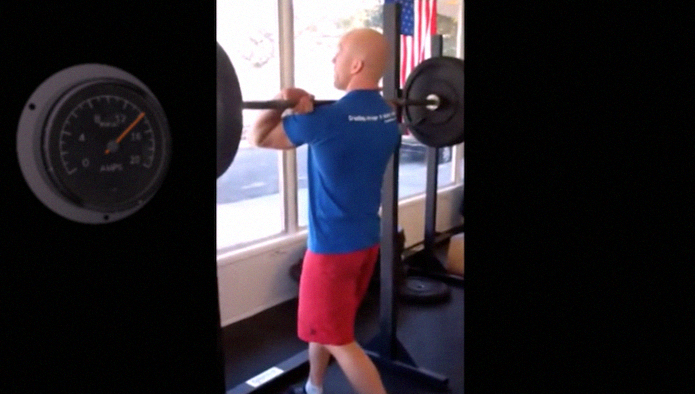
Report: 14 A
